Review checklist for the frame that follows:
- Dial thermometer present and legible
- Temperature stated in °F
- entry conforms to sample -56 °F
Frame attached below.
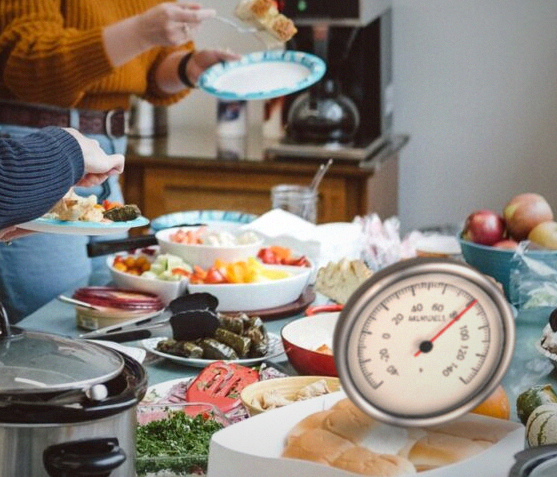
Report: 80 °F
